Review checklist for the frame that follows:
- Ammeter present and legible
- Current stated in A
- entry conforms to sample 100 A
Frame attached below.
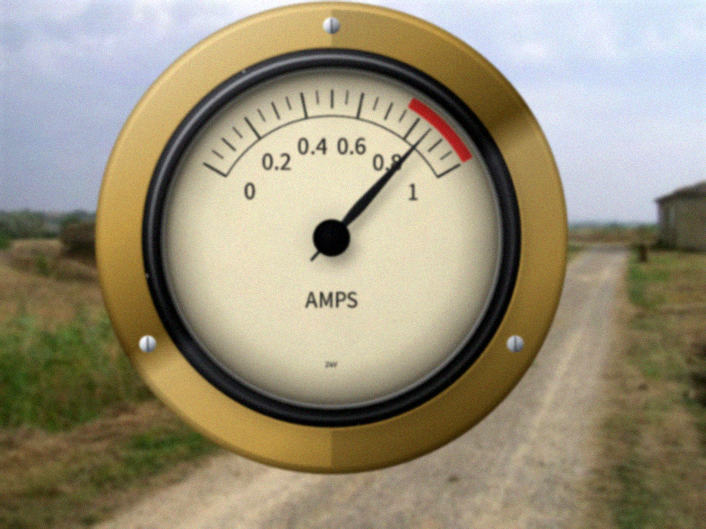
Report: 0.85 A
